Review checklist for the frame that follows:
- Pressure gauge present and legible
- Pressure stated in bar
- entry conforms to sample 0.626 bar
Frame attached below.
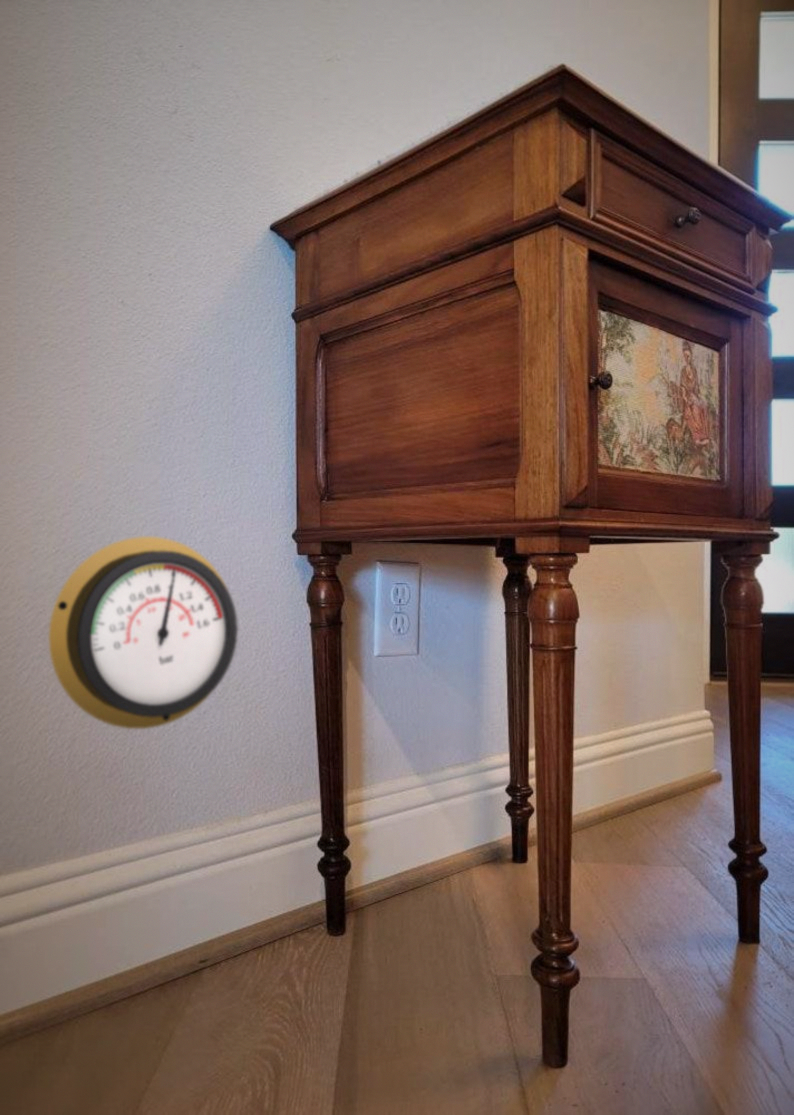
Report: 1 bar
